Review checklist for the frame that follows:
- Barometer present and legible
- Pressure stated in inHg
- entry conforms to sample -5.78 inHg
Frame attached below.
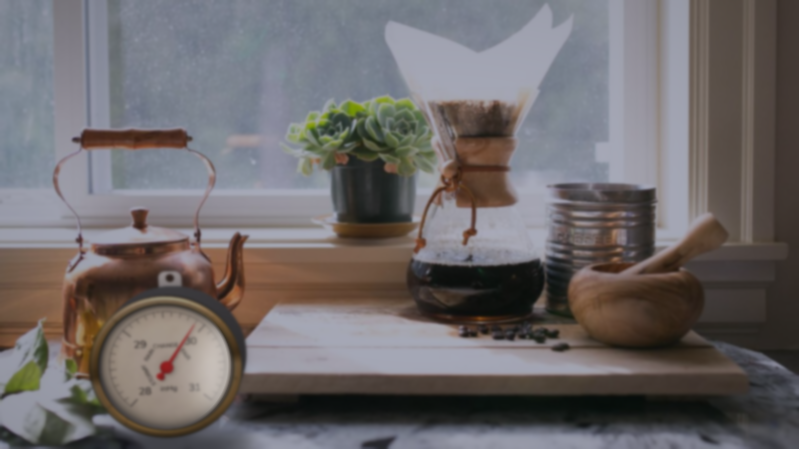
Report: 29.9 inHg
